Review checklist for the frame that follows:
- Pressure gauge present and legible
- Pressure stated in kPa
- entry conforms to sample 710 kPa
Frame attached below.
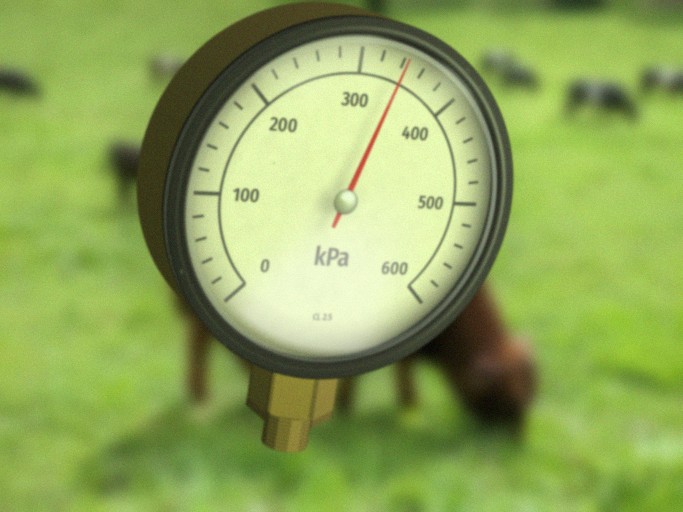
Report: 340 kPa
